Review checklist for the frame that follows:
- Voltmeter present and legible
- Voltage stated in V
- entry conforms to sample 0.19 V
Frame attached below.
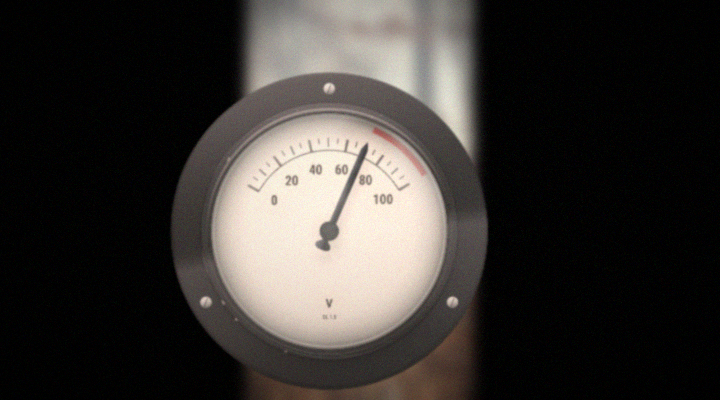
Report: 70 V
